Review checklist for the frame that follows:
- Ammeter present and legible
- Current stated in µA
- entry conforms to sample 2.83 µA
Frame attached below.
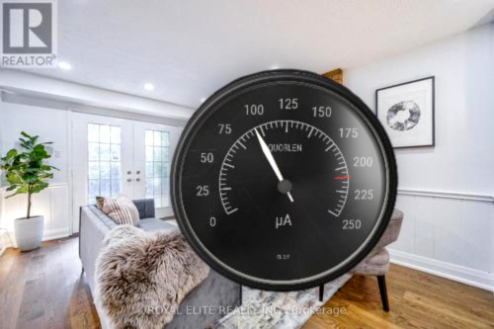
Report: 95 µA
